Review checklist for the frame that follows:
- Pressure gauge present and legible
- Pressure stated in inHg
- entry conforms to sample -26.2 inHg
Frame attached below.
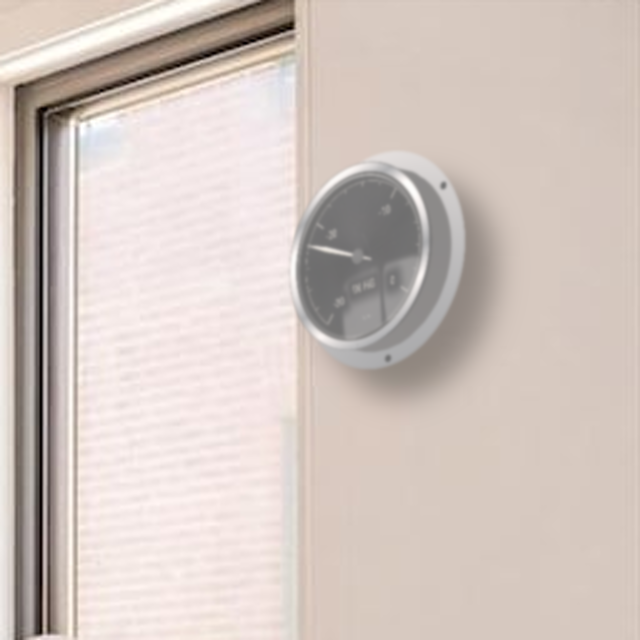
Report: -22 inHg
